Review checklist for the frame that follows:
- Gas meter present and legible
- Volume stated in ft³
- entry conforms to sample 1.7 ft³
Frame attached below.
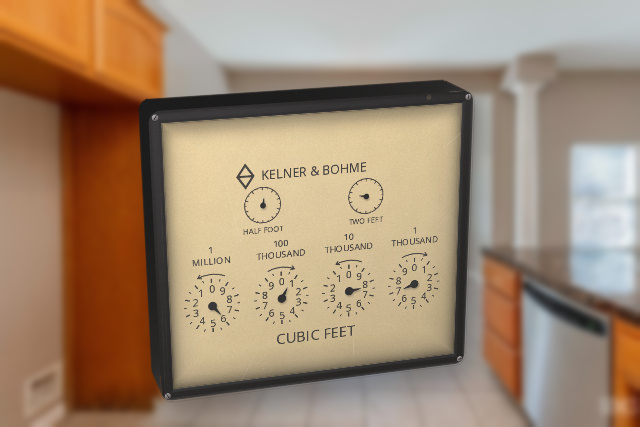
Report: 607700 ft³
